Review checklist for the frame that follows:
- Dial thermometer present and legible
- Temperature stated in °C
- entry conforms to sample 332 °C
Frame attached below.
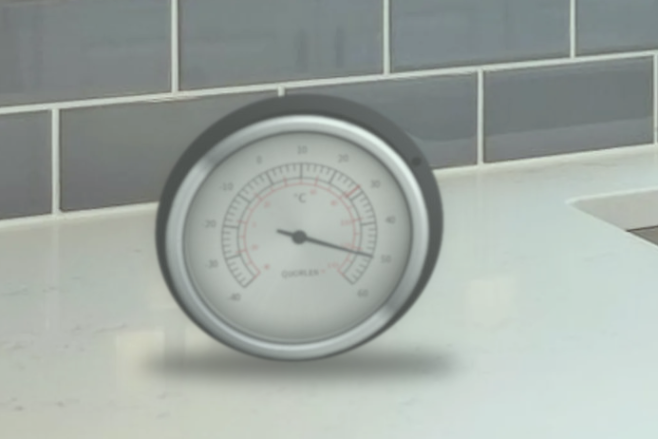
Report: 50 °C
